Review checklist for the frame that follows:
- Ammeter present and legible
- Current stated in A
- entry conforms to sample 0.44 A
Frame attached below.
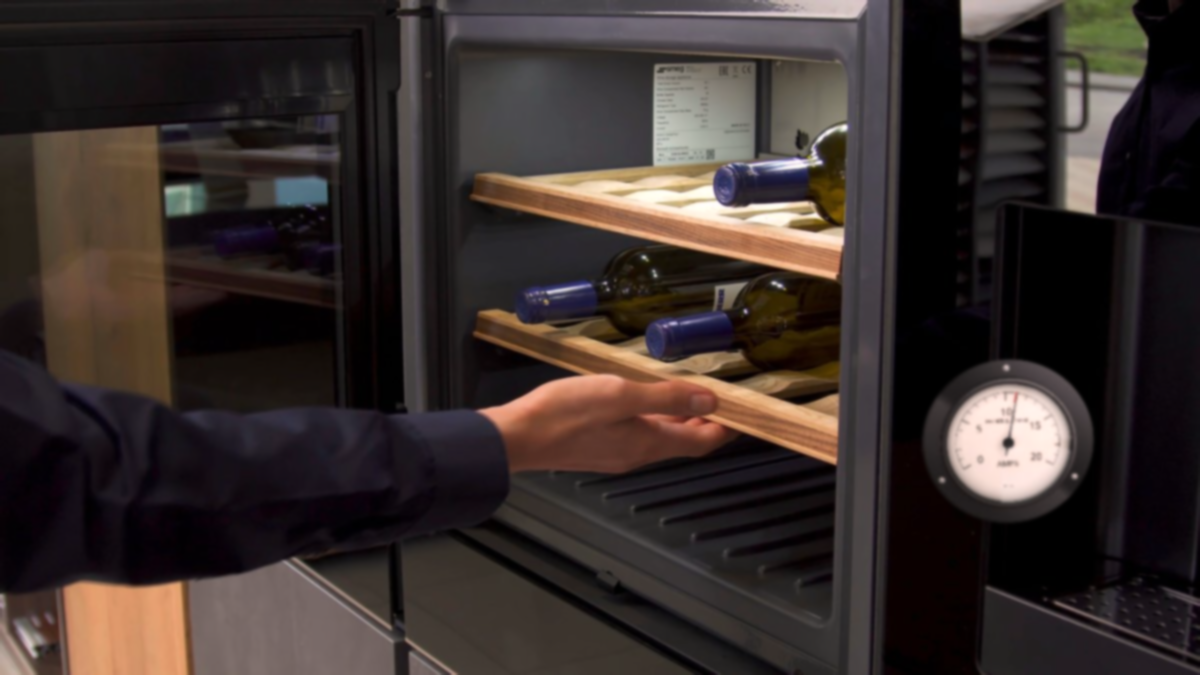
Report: 11 A
